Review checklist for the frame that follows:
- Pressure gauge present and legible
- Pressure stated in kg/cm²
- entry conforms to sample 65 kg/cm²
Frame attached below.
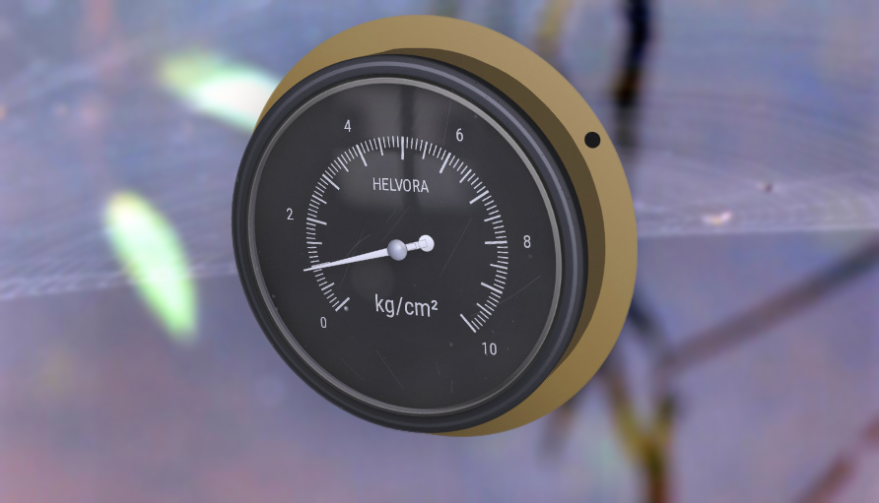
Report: 1 kg/cm²
